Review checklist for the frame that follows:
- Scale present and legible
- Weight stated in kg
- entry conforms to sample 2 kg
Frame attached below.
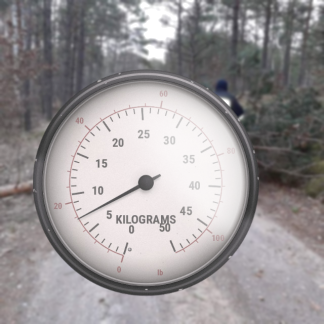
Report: 7 kg
